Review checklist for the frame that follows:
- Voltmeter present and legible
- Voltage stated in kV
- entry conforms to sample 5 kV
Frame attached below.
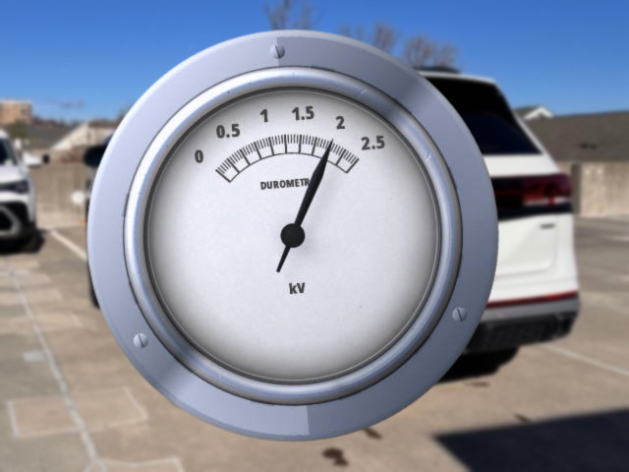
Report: 2 kV
